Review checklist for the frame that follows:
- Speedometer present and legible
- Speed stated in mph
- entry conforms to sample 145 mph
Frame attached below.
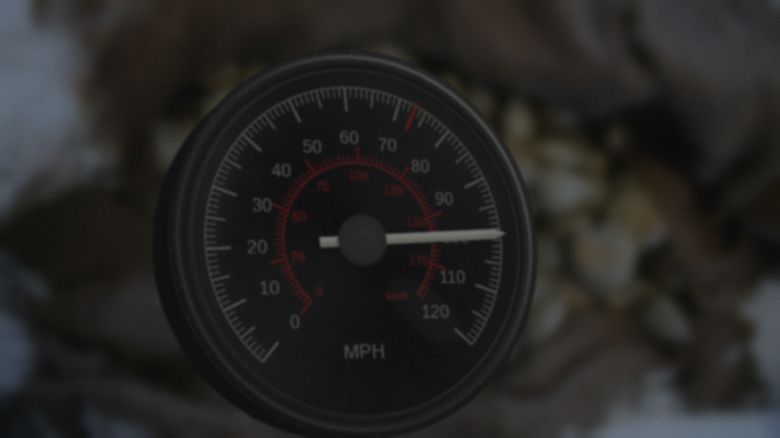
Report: 100 mph
